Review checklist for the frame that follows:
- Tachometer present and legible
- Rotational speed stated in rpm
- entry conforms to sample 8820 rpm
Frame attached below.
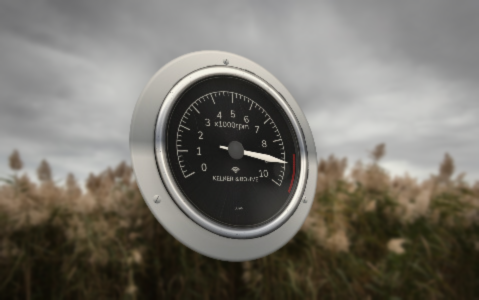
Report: 9000 rpm
